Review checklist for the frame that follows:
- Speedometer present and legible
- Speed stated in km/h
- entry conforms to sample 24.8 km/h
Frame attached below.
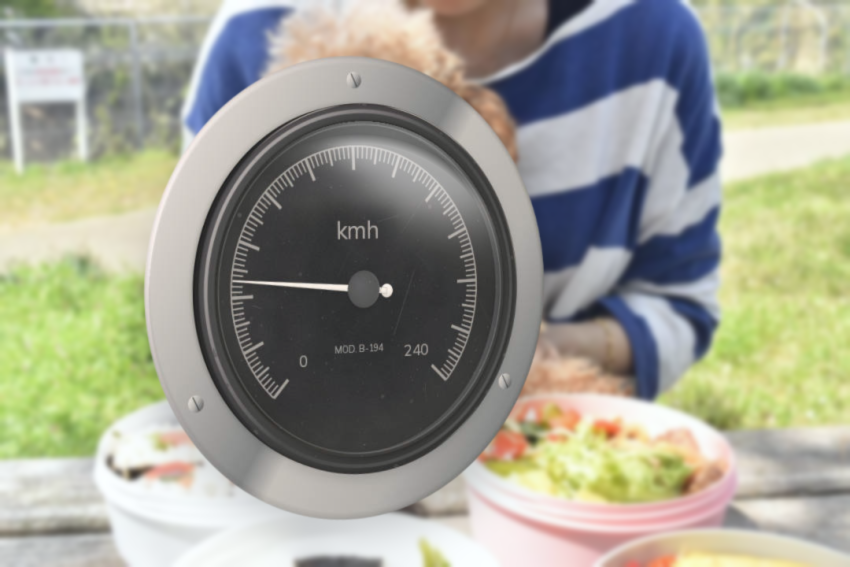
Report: 46 km/h
